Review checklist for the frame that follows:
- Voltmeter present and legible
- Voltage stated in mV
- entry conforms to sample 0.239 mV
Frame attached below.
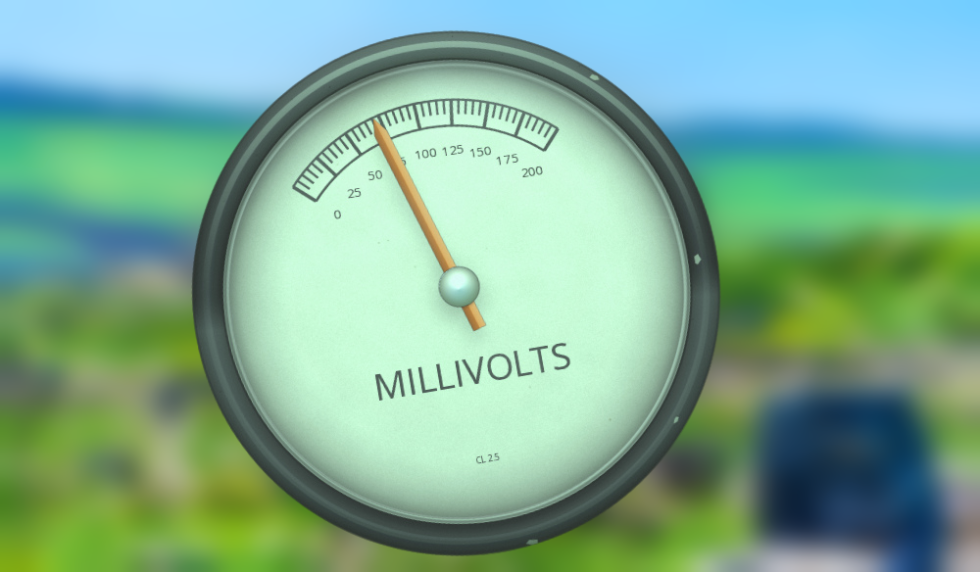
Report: 70 mV
